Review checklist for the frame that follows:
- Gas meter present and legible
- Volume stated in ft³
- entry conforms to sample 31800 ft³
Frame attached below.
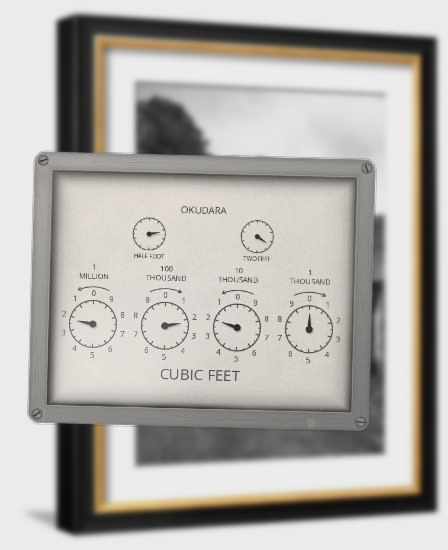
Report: 222000 ft³
